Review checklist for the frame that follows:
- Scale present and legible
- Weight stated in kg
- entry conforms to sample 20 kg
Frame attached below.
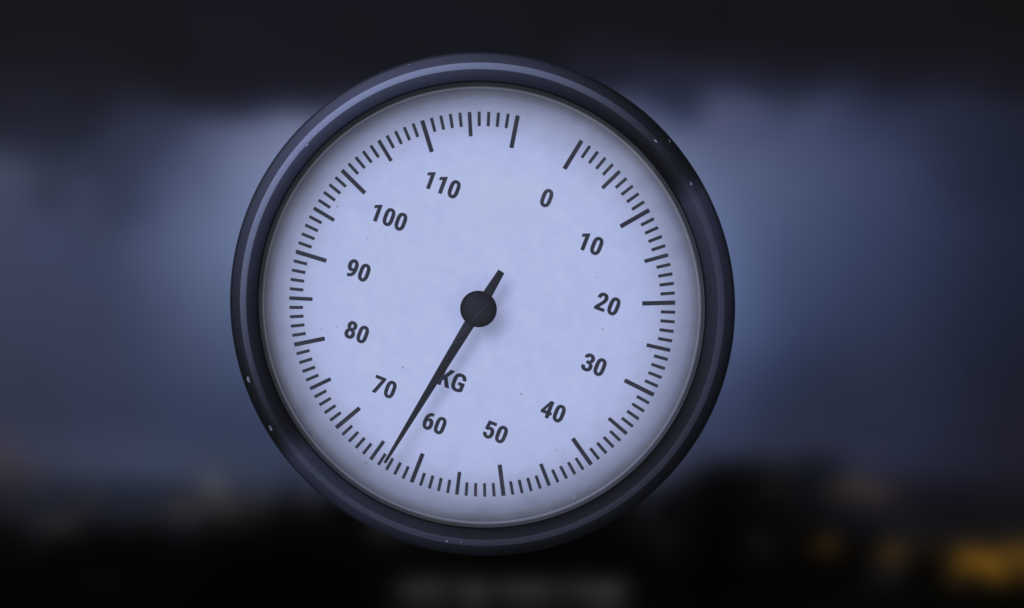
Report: 63.5 kg
